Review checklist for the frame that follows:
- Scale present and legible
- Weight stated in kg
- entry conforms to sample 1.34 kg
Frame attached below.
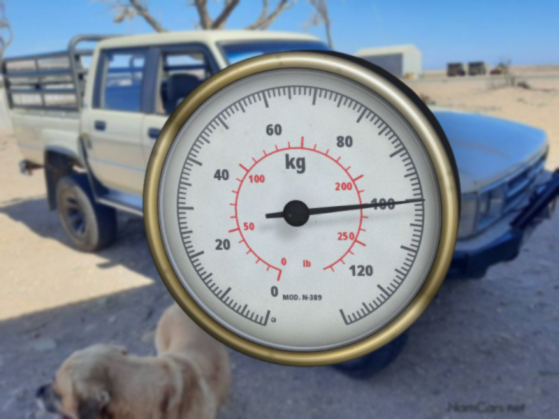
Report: 100 kg
